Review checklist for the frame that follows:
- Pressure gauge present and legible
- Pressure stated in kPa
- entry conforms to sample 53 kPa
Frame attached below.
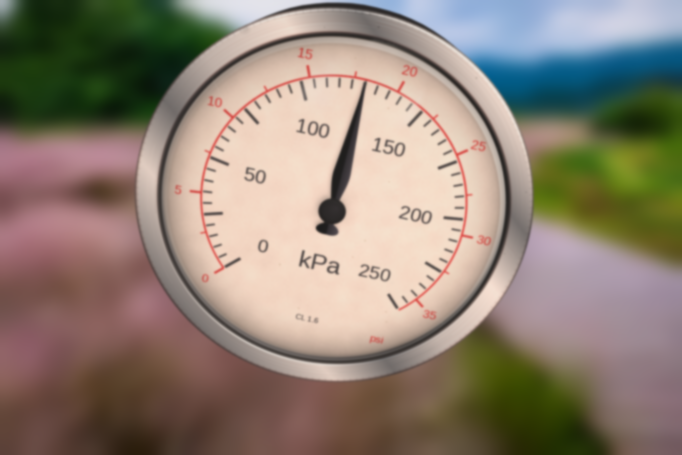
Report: 125 kPa
